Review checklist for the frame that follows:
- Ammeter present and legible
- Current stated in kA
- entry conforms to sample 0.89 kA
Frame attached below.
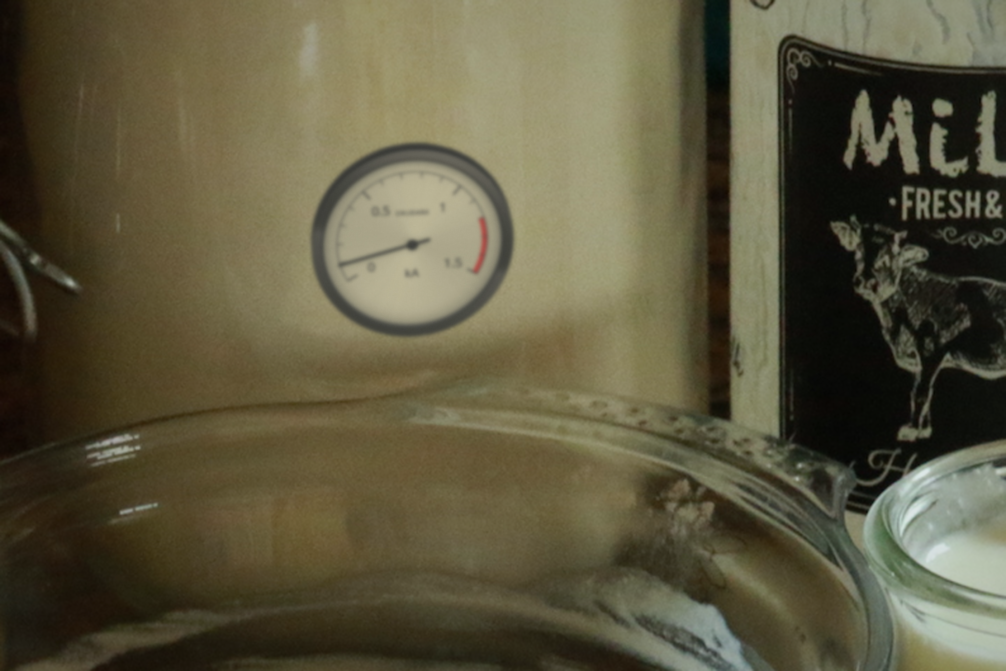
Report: 0.1 kA
